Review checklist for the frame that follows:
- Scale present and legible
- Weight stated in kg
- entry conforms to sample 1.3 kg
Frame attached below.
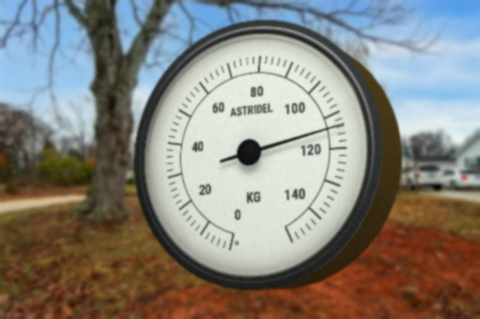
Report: 114 kg
